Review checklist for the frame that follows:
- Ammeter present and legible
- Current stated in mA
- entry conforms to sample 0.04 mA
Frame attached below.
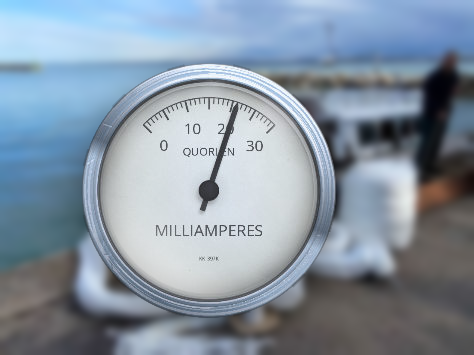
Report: 21 mA
